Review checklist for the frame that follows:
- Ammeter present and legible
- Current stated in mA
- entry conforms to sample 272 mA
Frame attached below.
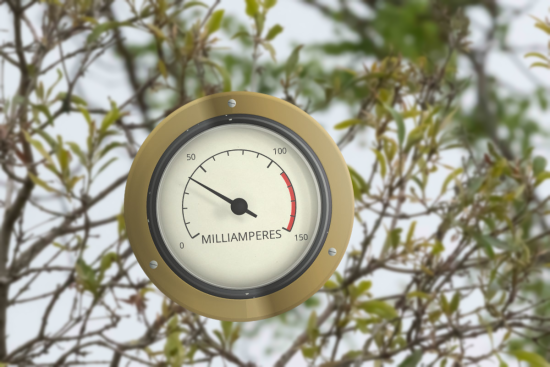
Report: 40 mA
